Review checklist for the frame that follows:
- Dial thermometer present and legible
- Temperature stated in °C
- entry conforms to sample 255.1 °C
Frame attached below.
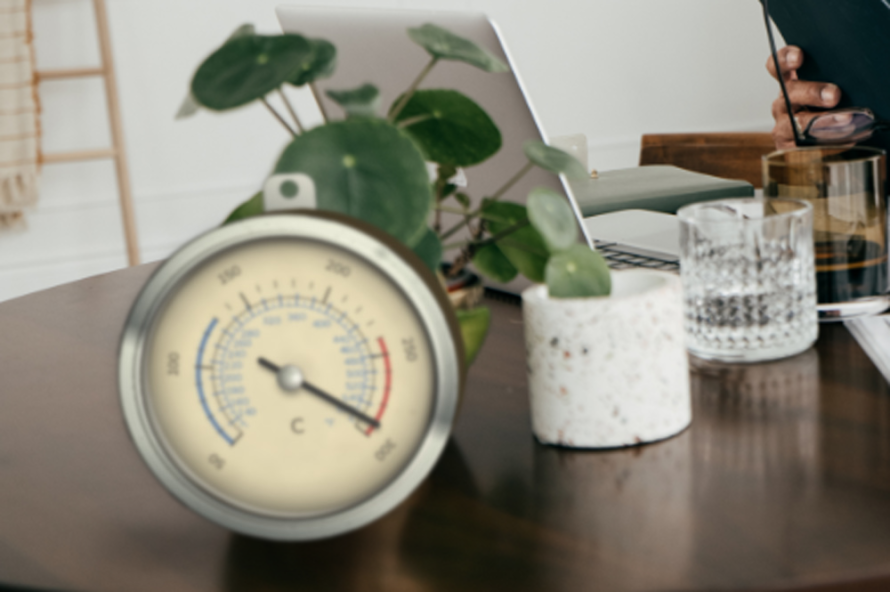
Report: 290 °C
